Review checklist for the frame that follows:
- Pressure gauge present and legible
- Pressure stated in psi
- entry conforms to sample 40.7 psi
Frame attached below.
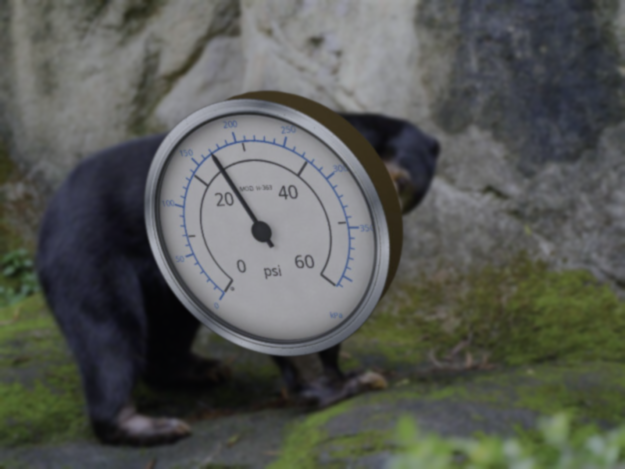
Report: 25 psi
